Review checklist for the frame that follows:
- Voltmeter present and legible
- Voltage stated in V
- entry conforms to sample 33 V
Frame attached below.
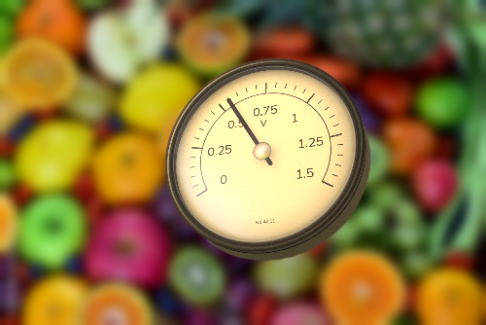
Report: 0.55 V
